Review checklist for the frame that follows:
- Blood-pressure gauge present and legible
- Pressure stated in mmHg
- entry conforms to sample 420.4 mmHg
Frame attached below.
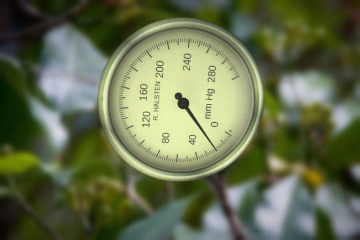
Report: 20 mmHg
